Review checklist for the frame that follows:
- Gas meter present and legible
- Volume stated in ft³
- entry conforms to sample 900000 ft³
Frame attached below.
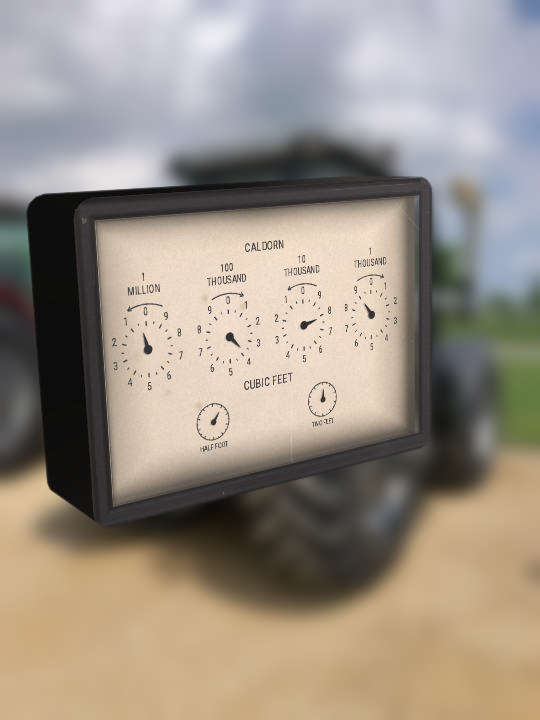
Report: 37900 ft³
